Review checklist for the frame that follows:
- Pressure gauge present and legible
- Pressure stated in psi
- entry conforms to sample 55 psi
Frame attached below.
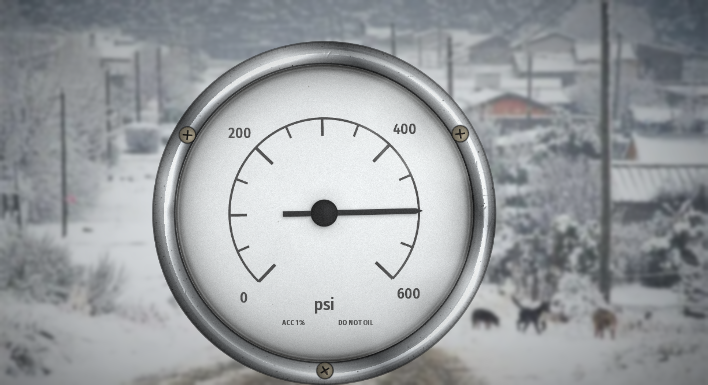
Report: 500 psi
